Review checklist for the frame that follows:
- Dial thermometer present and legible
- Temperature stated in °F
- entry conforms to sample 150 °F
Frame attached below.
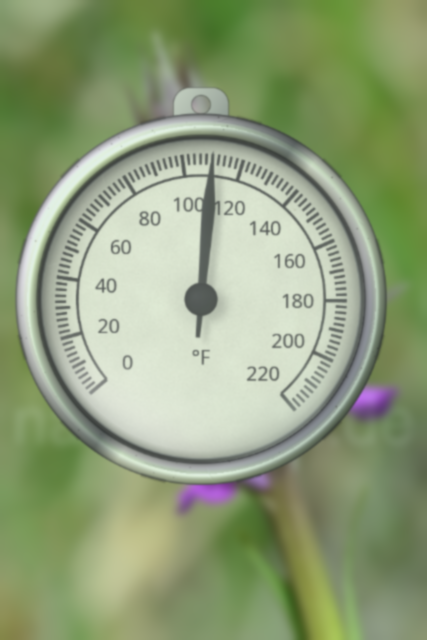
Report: 110 °F
